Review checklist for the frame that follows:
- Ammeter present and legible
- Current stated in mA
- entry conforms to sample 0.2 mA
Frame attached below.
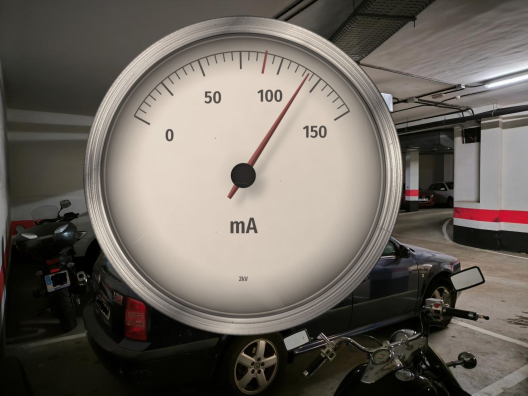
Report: 117.5 mA
